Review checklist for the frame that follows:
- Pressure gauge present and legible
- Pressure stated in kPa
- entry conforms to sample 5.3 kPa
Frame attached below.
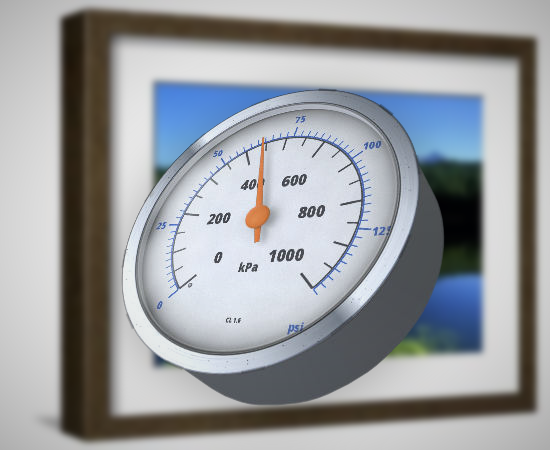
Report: 450 kPa
